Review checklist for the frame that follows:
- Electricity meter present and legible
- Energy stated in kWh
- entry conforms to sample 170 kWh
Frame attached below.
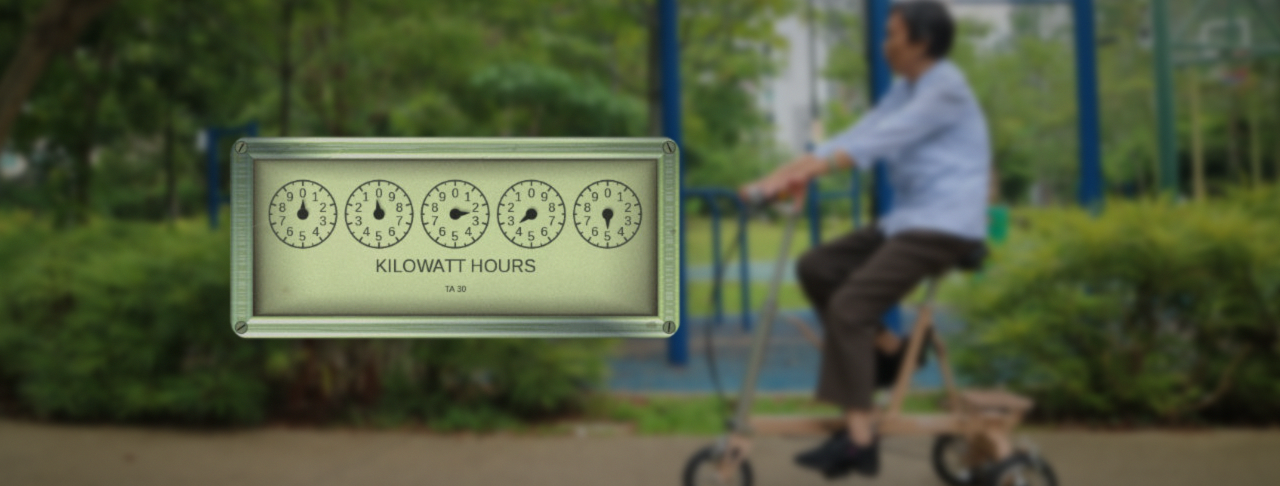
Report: 235 kWh
